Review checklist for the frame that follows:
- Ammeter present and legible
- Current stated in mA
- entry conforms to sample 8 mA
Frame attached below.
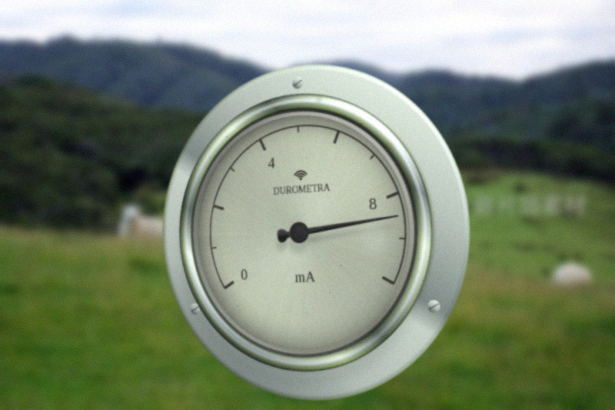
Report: 8.5 mA
